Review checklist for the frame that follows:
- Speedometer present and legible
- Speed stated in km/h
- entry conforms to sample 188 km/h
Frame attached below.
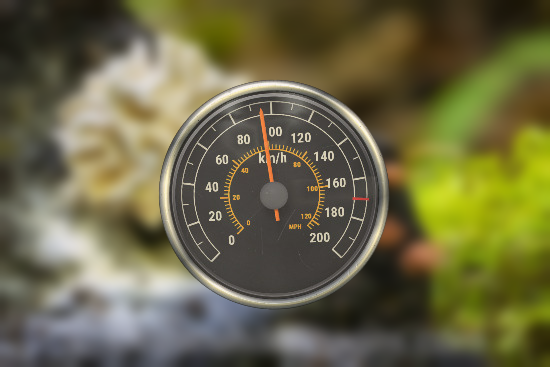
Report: 95 km/h
